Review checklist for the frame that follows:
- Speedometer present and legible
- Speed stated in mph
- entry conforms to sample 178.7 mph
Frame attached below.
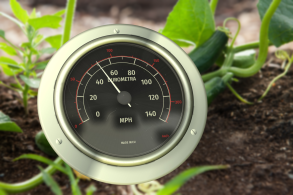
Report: 50 mph
